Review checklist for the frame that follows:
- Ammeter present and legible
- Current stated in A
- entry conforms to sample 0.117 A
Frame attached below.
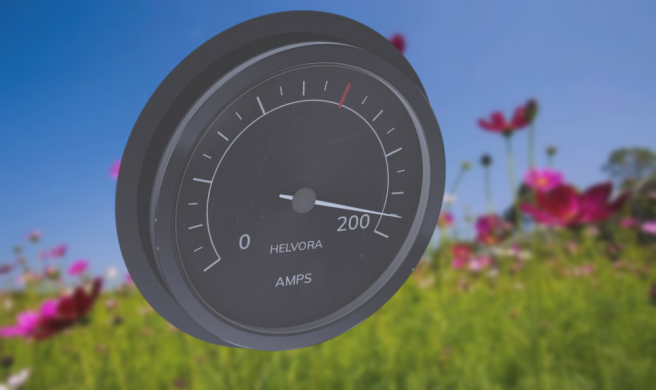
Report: 190 A
